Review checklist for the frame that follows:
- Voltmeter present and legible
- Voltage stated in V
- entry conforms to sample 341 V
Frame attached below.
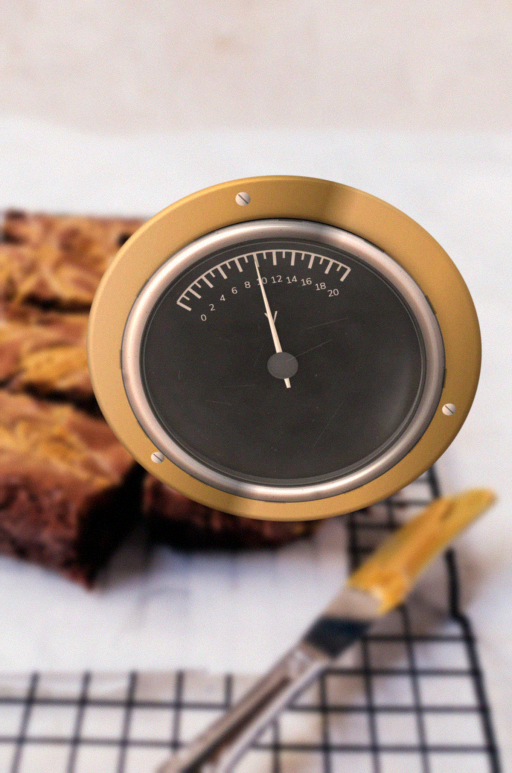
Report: 10 V
